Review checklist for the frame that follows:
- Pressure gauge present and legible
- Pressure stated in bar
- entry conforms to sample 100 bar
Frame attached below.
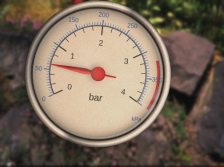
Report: 0.6 bar
